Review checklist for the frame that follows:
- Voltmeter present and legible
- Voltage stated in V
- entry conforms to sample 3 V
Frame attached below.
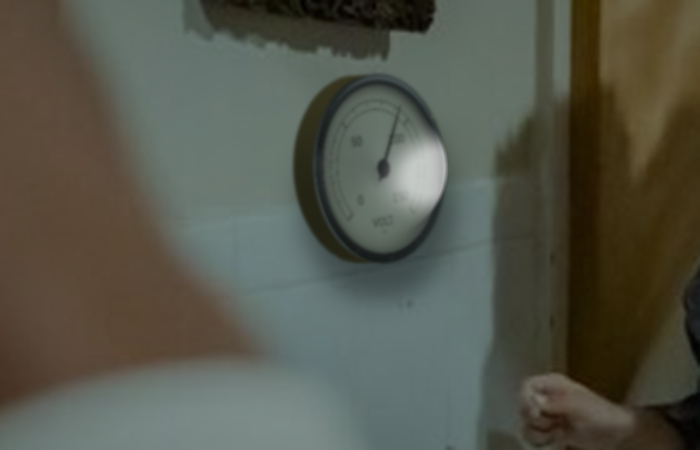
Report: 90 V
